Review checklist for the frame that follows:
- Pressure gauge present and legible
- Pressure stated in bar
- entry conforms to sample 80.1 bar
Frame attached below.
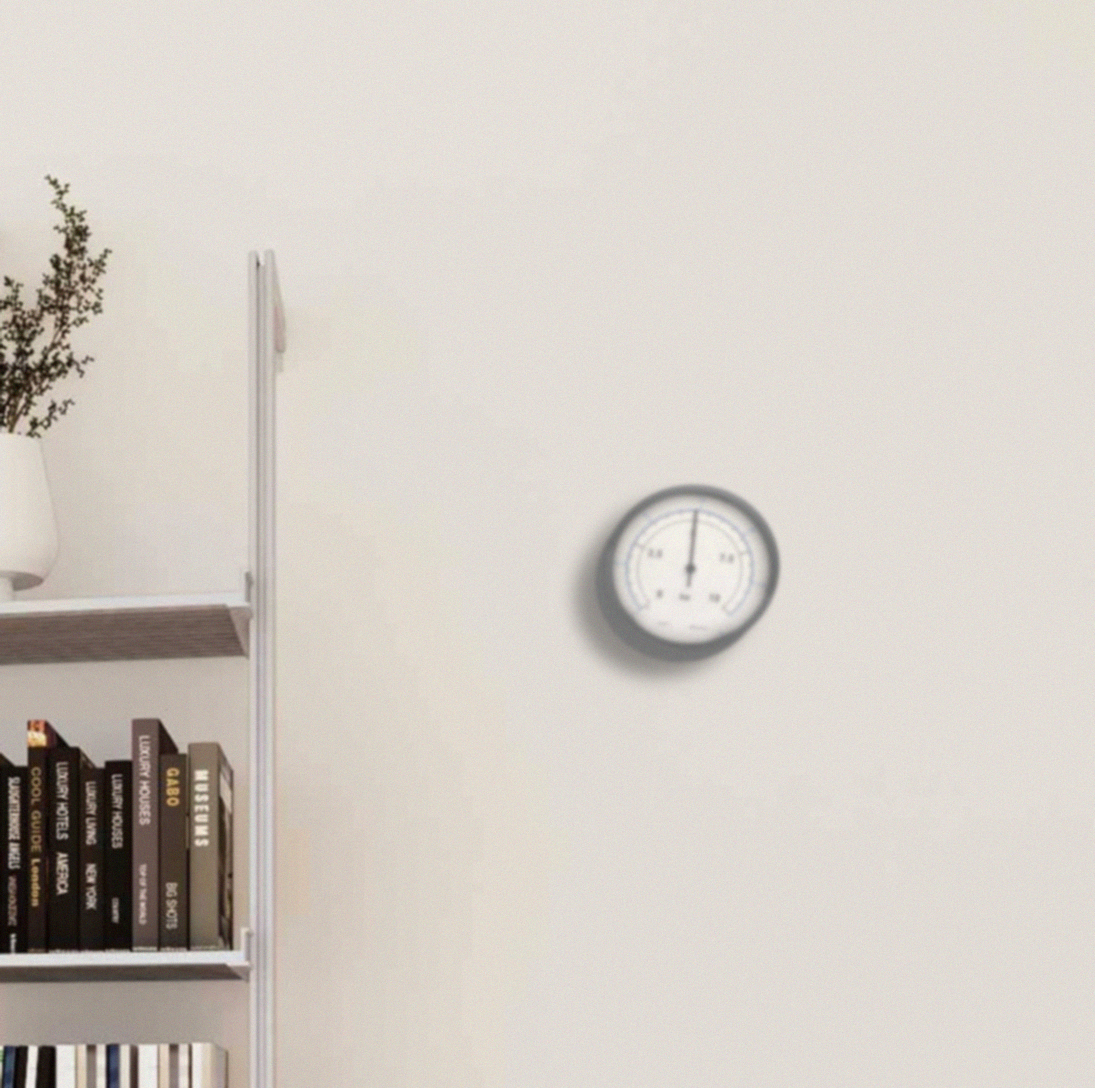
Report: 5 bar
